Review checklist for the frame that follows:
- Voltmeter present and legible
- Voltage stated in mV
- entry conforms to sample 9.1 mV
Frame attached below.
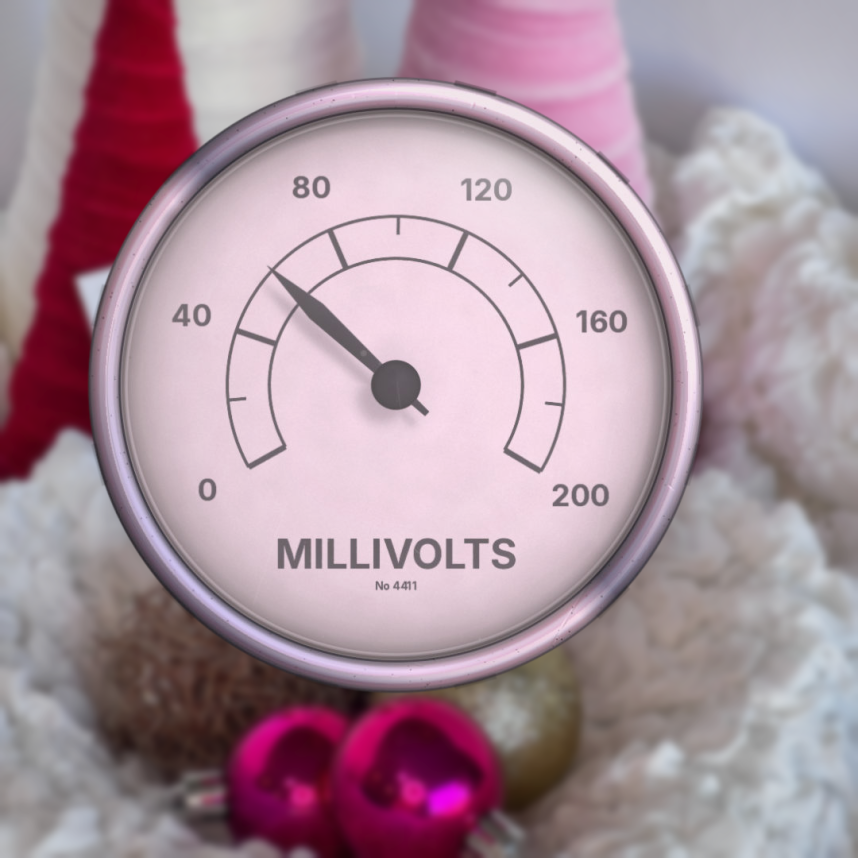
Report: 60 mV
